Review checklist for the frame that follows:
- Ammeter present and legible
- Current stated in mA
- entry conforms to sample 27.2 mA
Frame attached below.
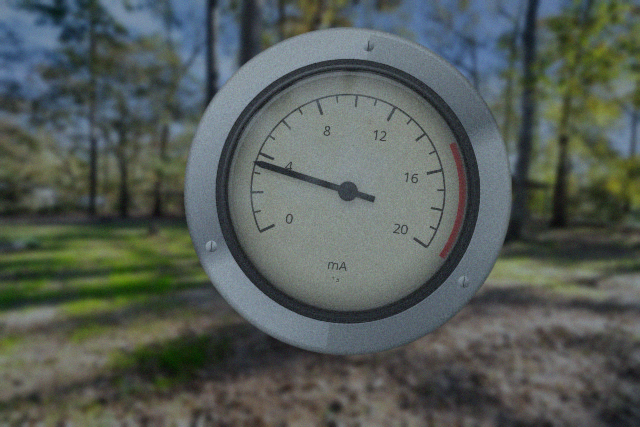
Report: 3.5 mA
